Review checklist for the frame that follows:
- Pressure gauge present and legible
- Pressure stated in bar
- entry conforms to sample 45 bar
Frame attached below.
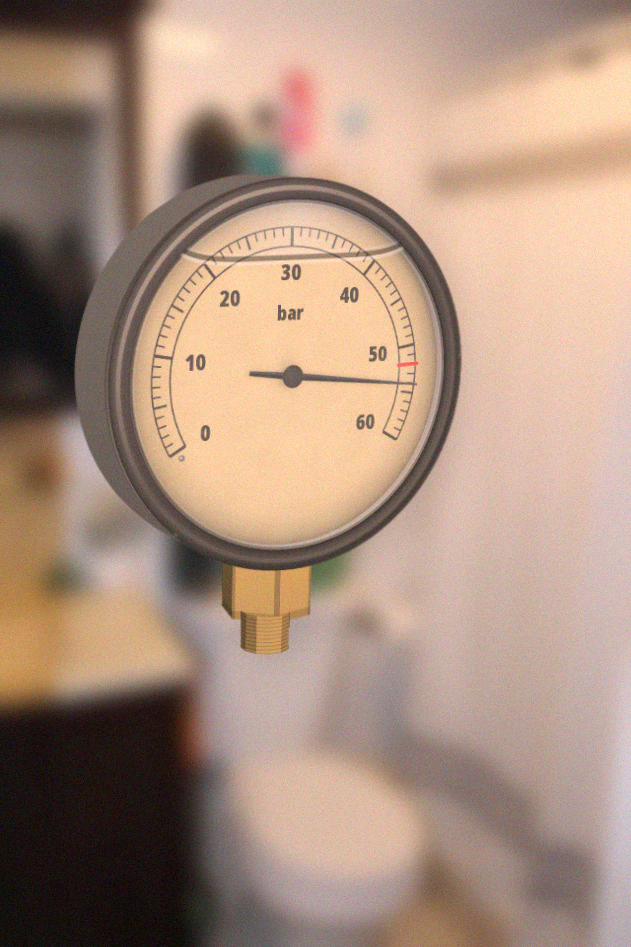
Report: 54 bar
